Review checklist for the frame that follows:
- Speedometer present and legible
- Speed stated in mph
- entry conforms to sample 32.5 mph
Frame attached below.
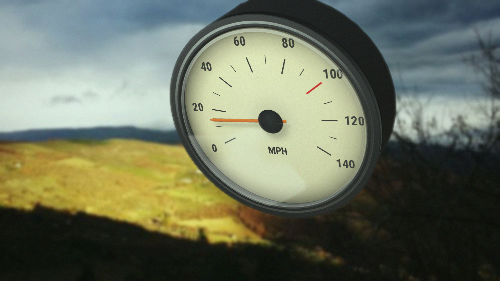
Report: 15 mph
